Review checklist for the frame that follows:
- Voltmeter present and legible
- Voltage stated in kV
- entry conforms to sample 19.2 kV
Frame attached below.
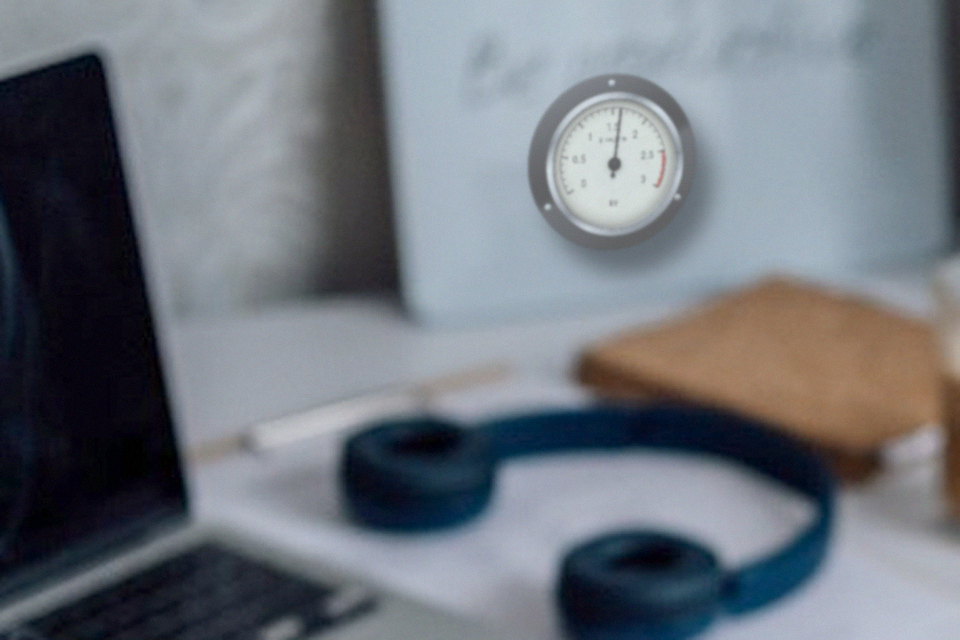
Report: 1.6 kV
